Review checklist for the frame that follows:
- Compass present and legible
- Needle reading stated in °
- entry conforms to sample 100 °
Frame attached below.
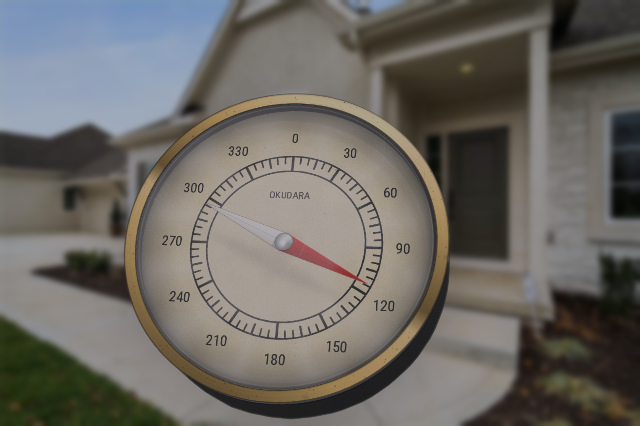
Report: 115 °
